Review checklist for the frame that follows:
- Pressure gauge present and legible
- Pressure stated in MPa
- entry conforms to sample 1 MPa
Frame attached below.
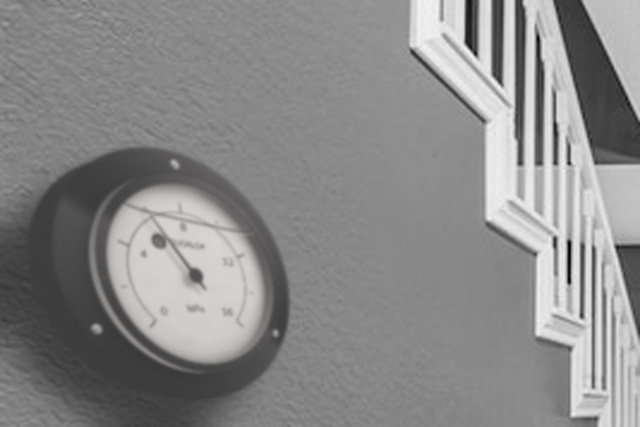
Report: 6 MPa
